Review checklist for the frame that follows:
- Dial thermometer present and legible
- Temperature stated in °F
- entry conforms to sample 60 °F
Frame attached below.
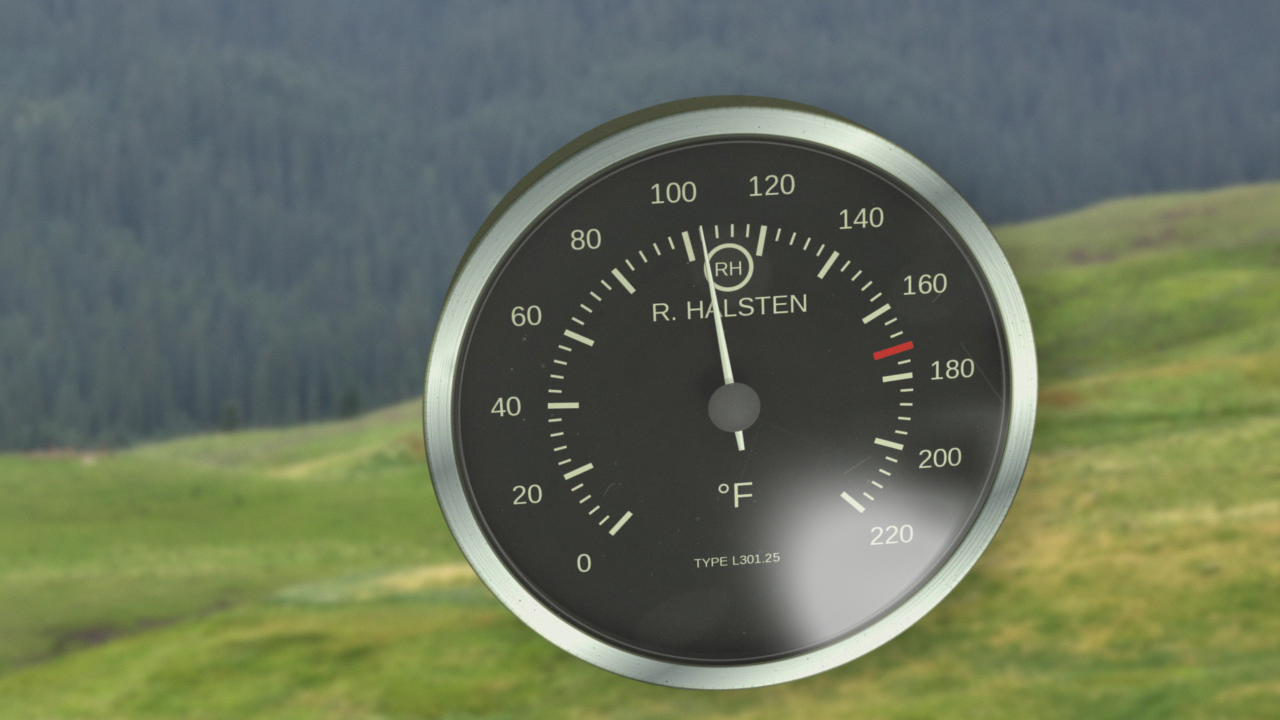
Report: 104 °F
